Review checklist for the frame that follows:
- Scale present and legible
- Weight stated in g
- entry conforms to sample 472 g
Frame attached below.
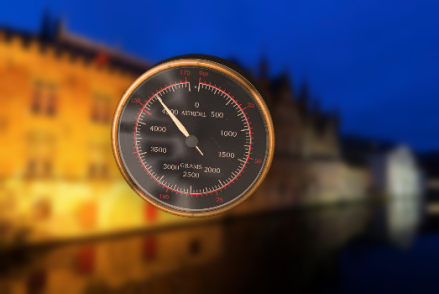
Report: 4500 g
